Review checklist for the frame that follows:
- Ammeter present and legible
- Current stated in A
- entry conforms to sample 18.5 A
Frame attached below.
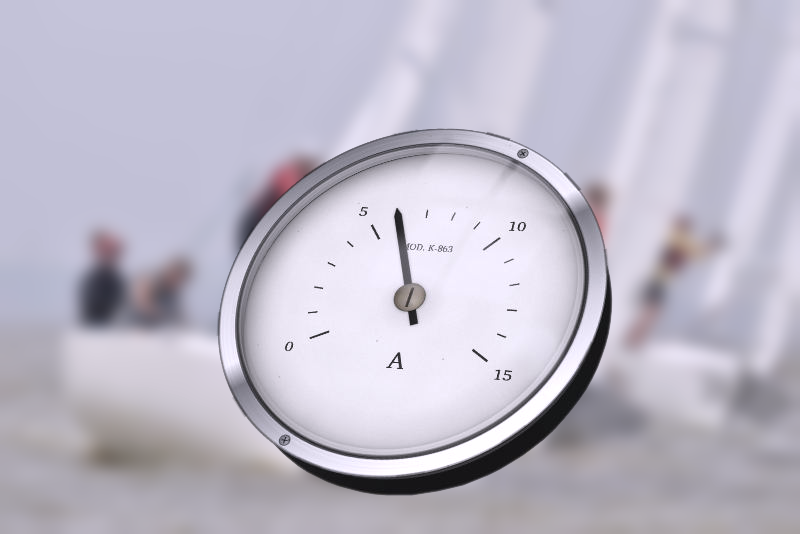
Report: 6 A
